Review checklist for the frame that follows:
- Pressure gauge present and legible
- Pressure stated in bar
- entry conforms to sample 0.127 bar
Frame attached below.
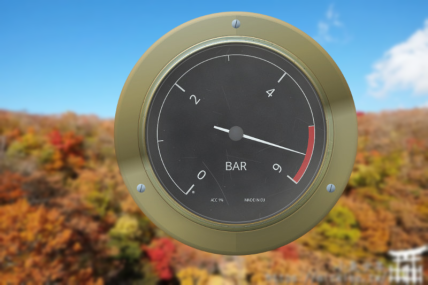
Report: 5.5 bar
